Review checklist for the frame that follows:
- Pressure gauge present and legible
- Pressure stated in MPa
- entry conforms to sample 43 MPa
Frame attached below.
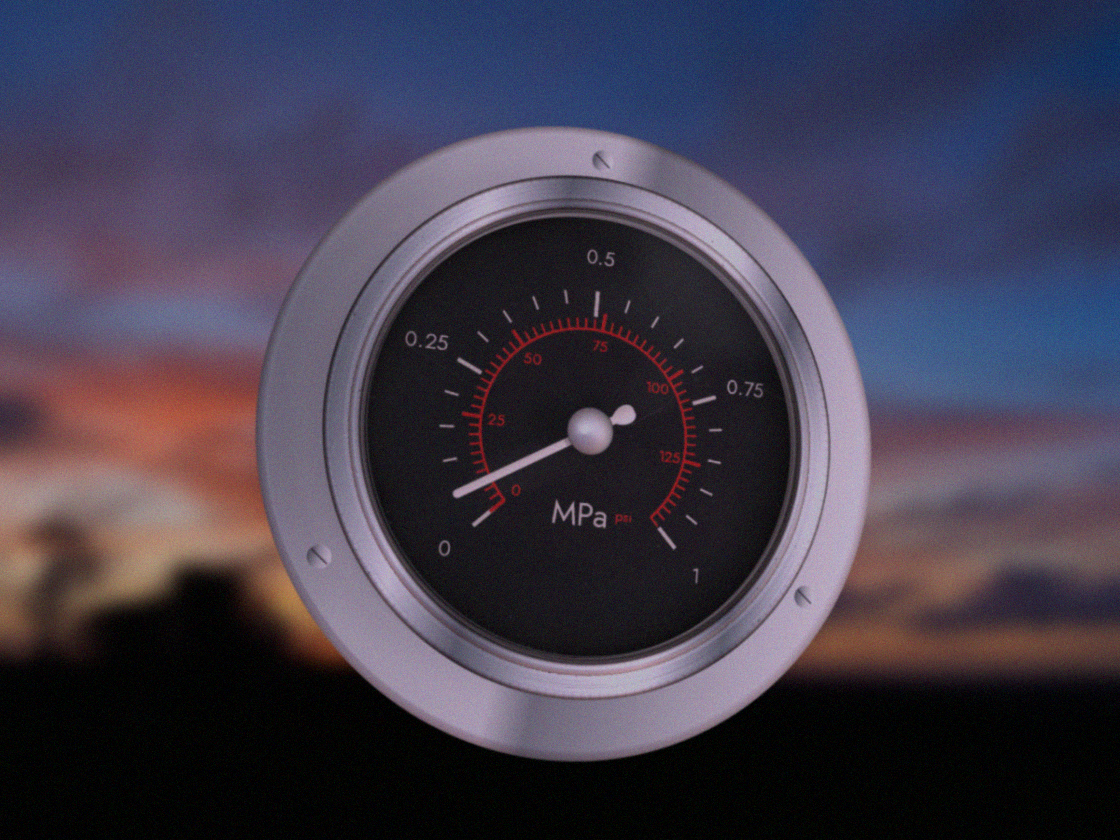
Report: 0.05 MPa
